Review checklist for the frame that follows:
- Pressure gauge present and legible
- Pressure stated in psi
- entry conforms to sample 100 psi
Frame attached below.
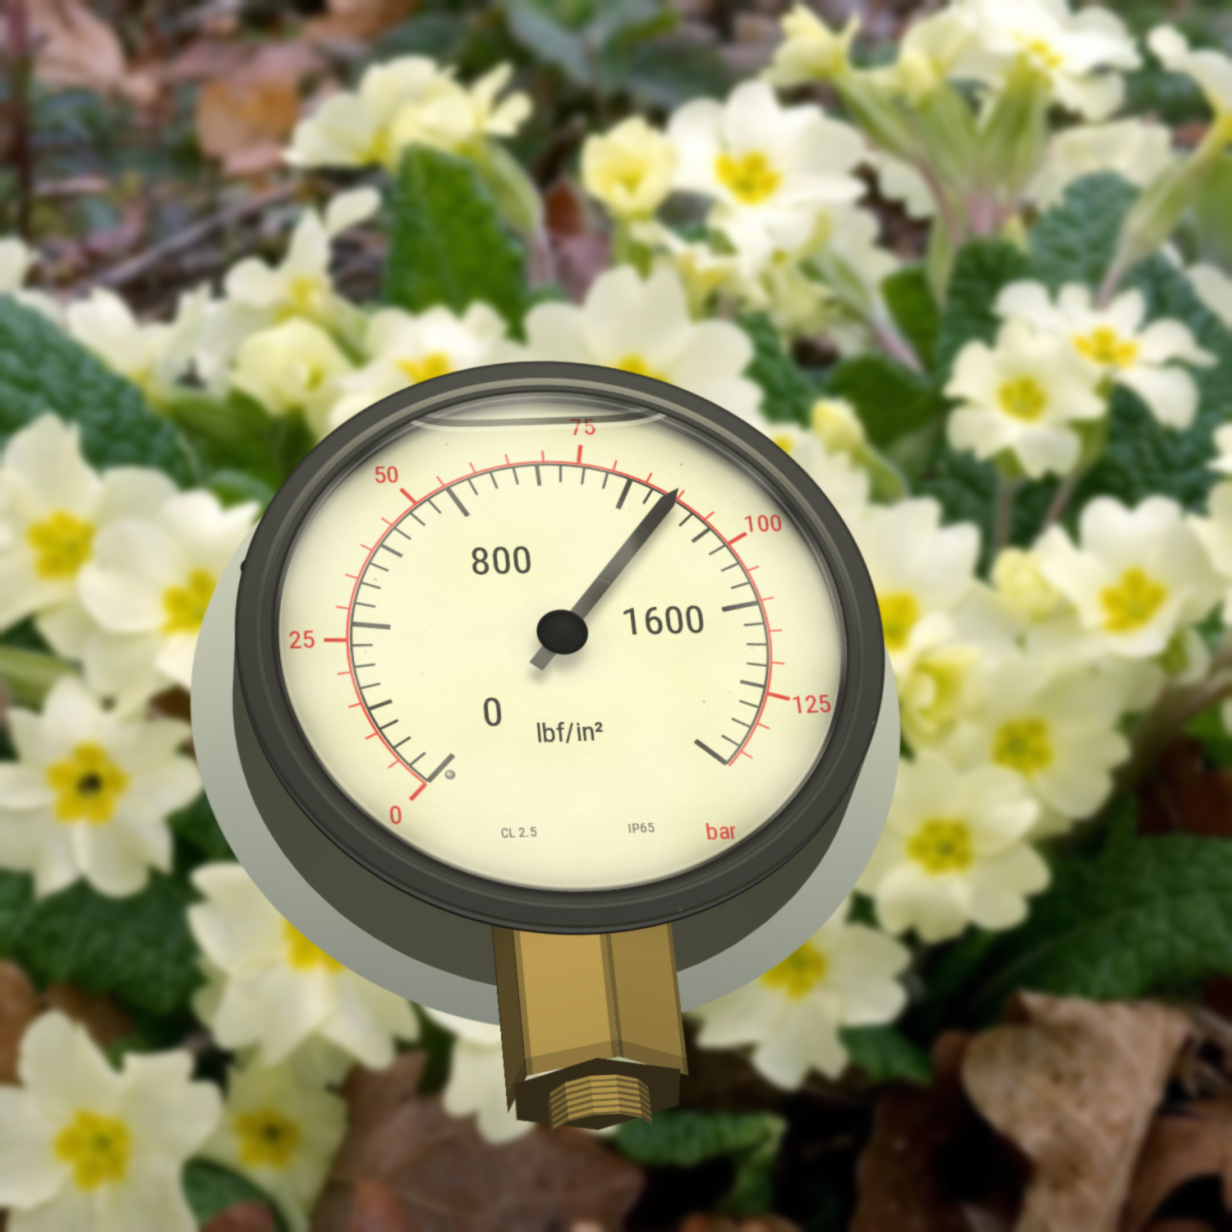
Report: 1300 psi
